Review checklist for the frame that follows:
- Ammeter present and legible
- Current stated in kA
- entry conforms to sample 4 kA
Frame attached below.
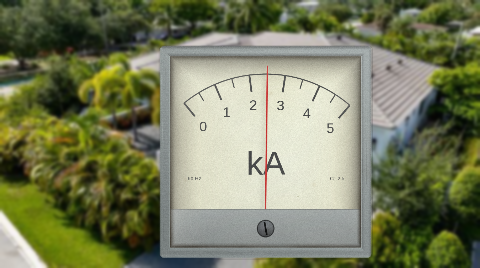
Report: 2.5 kA
